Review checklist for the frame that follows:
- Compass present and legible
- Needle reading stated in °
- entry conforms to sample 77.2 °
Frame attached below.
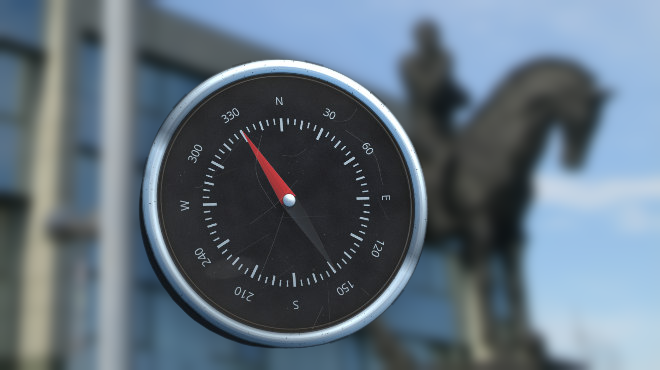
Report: 330 °
